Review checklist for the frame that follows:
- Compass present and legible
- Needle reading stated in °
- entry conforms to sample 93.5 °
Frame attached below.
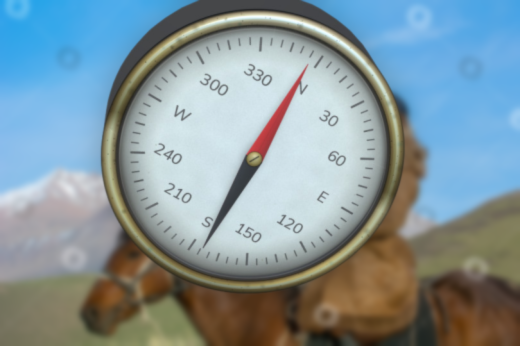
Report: 355 °
